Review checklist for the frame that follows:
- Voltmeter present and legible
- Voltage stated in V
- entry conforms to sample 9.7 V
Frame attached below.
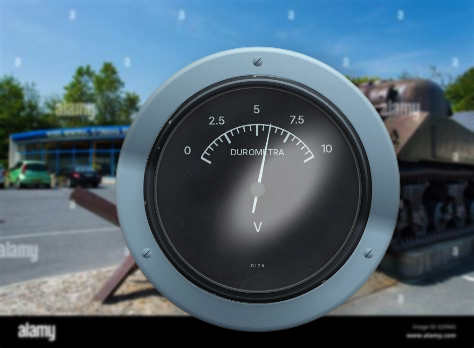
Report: 6 V
